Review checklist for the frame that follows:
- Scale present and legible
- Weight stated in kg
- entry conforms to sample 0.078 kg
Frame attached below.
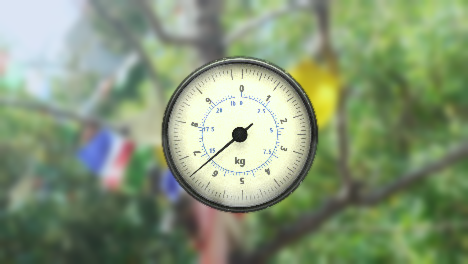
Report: 6.5 kg
